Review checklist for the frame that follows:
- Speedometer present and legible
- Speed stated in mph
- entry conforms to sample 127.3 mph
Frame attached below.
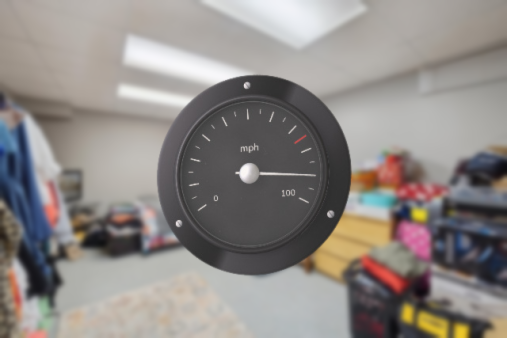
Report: 90 mph
